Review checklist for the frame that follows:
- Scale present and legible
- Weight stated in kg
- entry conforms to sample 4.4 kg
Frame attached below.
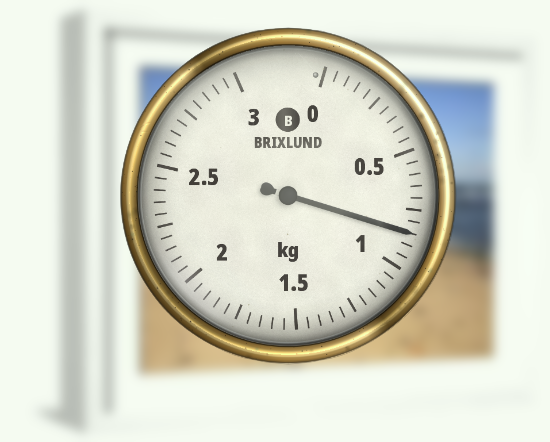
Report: 0.85 kg
